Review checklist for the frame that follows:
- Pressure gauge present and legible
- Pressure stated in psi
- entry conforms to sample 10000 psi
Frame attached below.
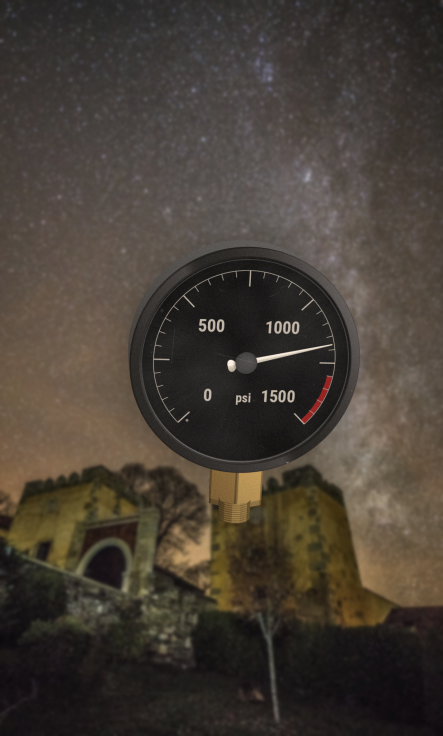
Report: 1175 psi
